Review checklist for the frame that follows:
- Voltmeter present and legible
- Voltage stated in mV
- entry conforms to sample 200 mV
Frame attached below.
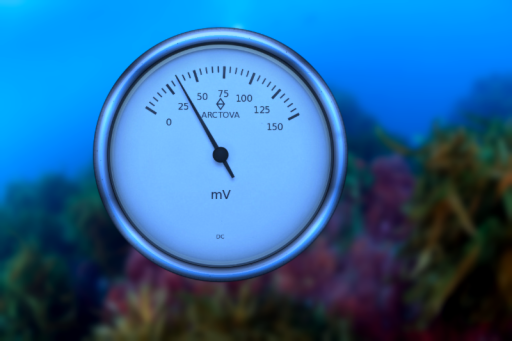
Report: 35 mV
